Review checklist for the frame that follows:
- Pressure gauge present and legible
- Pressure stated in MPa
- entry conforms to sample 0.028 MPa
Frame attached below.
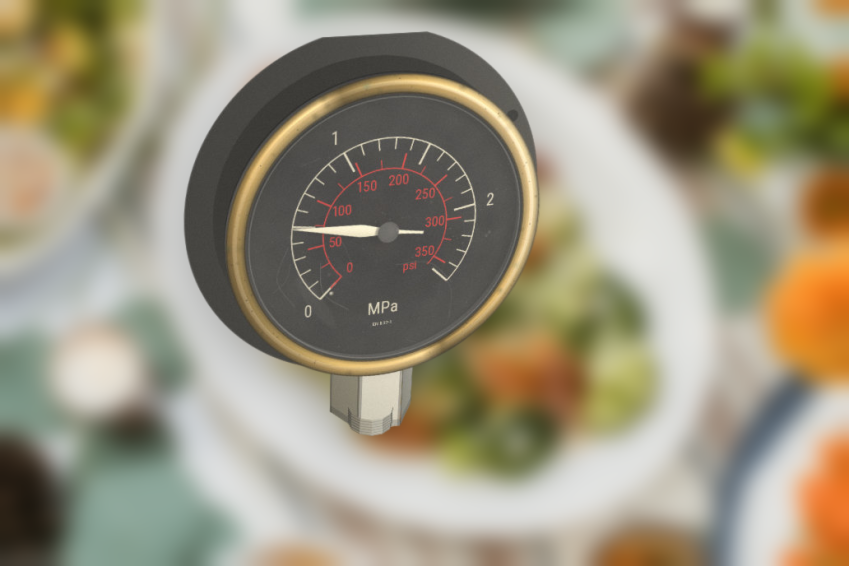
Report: 0.5 MPa
